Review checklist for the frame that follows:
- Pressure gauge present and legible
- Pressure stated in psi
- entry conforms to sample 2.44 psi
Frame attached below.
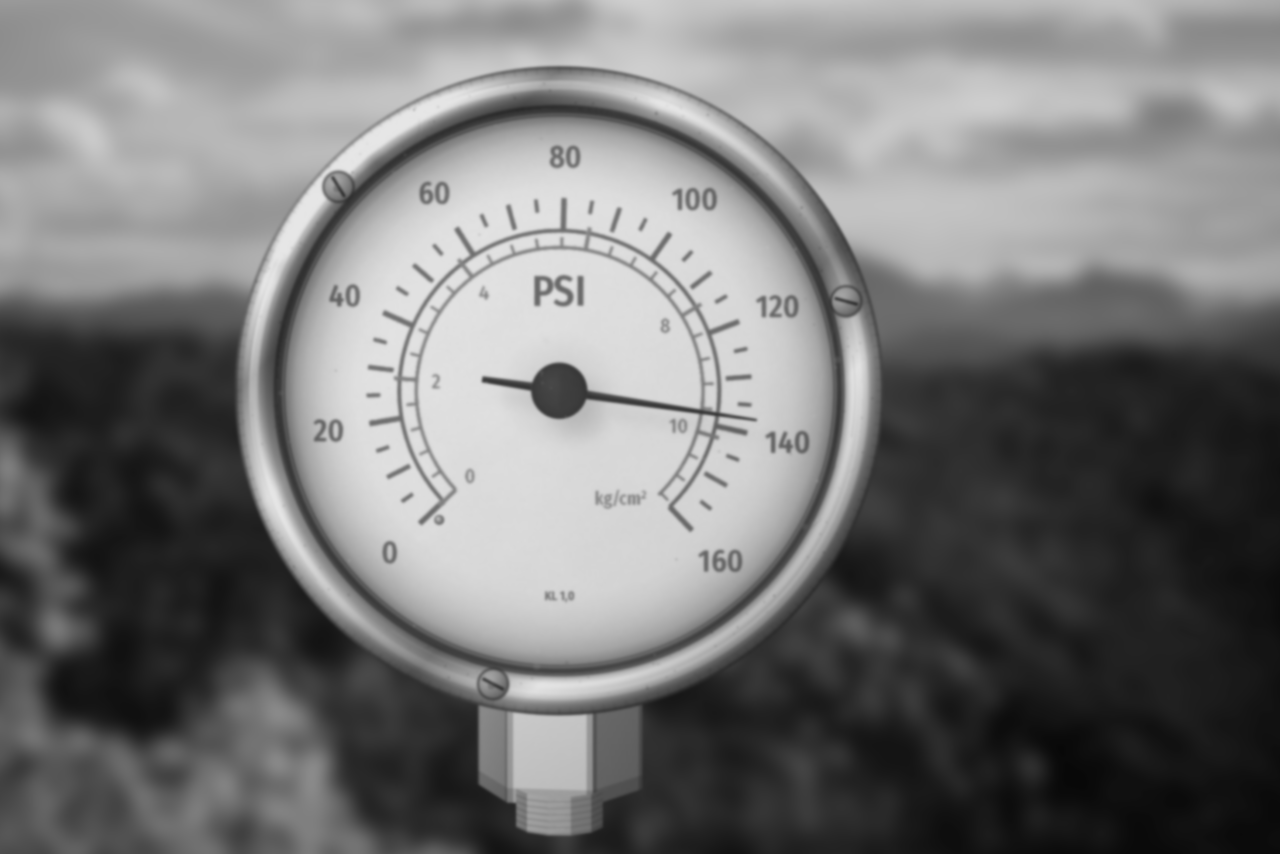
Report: 137.5 psi
